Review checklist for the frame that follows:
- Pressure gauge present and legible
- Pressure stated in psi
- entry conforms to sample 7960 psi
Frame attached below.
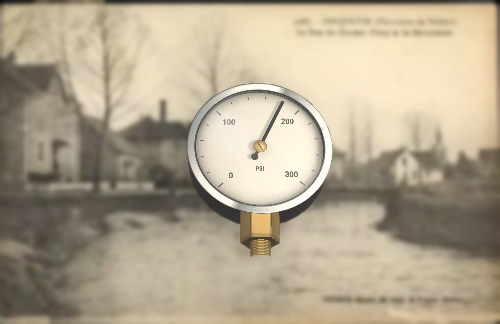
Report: 180 psi
